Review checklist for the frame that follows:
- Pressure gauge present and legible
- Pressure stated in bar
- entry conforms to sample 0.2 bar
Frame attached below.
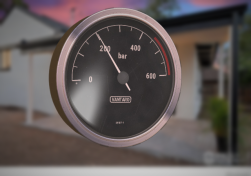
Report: 200 bar
